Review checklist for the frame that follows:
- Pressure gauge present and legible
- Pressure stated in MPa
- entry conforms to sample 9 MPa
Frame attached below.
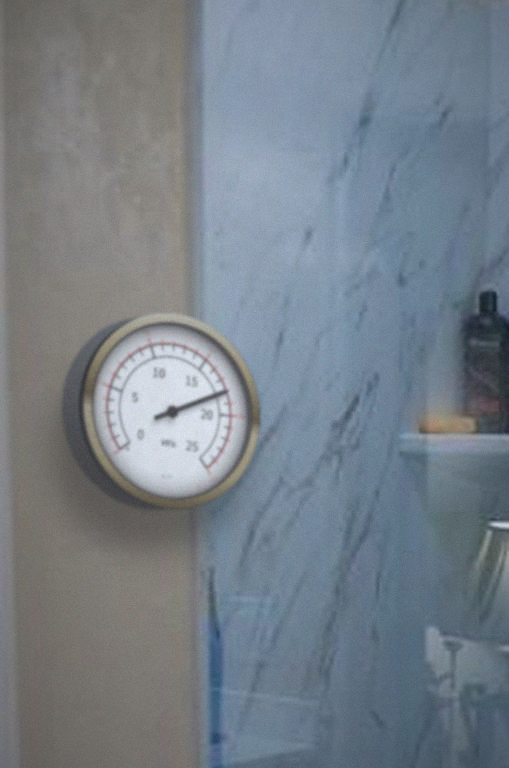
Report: 18 MPa
